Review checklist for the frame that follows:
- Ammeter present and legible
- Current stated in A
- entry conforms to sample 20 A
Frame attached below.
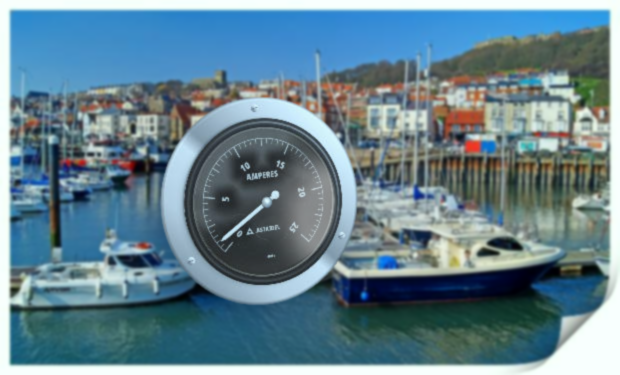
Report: 1 A
